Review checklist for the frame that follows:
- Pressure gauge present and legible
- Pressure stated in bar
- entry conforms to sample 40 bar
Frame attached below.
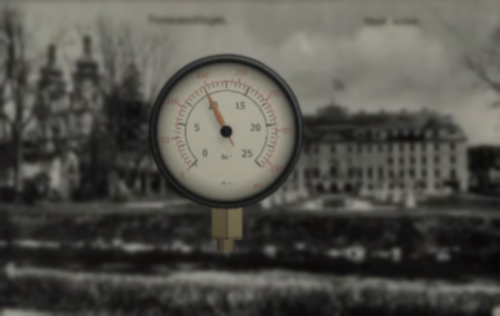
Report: 10 bar
